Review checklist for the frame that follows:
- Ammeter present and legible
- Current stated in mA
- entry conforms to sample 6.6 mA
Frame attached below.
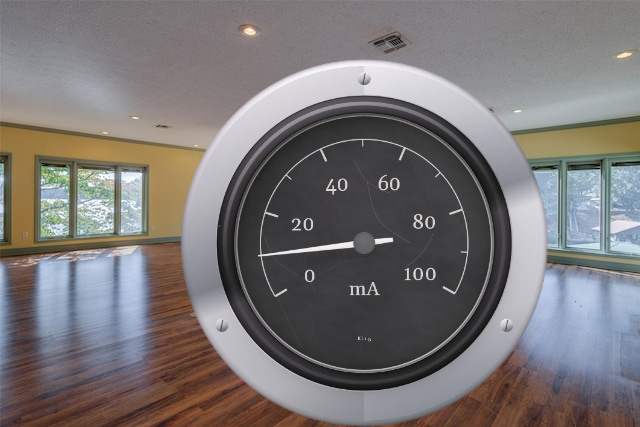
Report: 10 mA
